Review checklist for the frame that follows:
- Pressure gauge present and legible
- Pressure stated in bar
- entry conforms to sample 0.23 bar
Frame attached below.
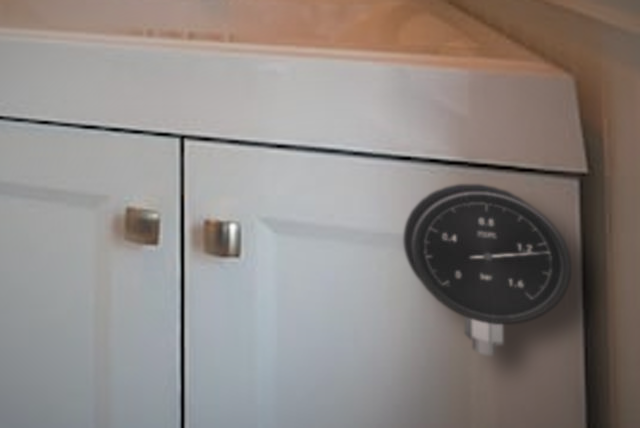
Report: 1.25 bar
